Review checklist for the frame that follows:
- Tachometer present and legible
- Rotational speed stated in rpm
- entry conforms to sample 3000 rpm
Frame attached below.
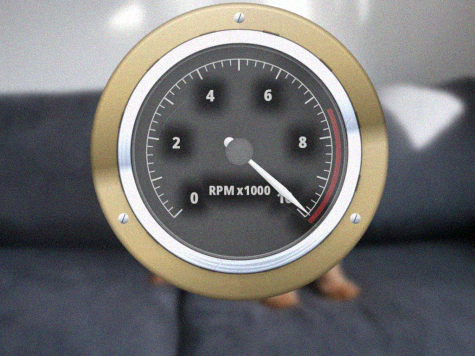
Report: 9900 rpm
